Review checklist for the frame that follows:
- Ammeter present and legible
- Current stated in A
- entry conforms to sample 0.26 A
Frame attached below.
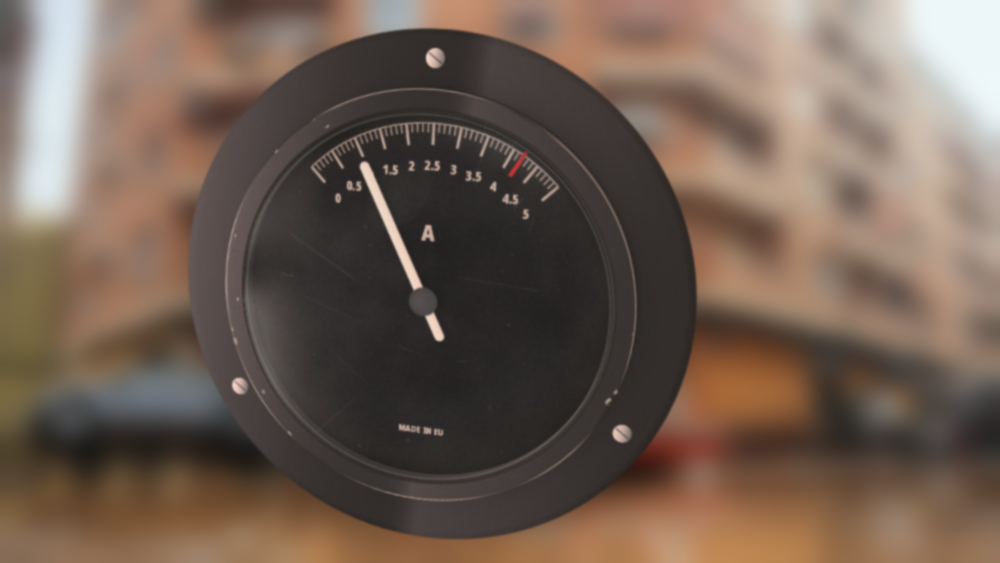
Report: 1 A
